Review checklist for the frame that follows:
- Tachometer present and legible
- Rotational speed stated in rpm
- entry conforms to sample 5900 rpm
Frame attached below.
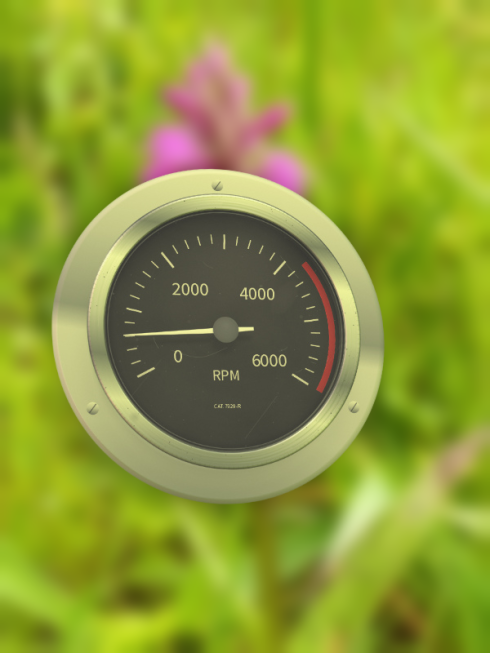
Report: 600 rpm
